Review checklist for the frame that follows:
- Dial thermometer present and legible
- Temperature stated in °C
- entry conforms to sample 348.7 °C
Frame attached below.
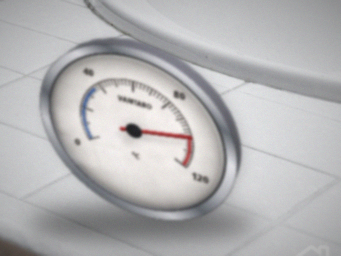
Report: 100 °C
